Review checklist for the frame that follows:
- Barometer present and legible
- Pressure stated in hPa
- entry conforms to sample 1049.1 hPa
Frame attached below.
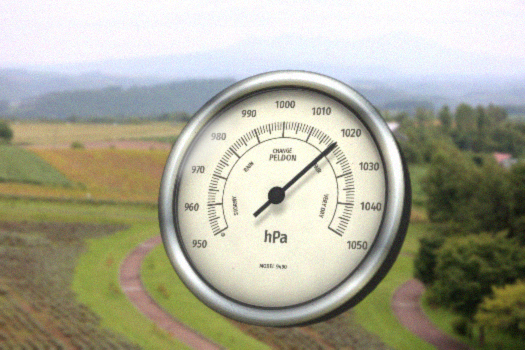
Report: 1020 hPa
